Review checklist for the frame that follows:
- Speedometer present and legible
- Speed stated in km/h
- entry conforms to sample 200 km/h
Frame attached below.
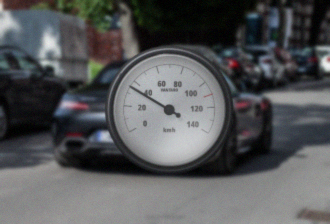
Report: 35 km/h
